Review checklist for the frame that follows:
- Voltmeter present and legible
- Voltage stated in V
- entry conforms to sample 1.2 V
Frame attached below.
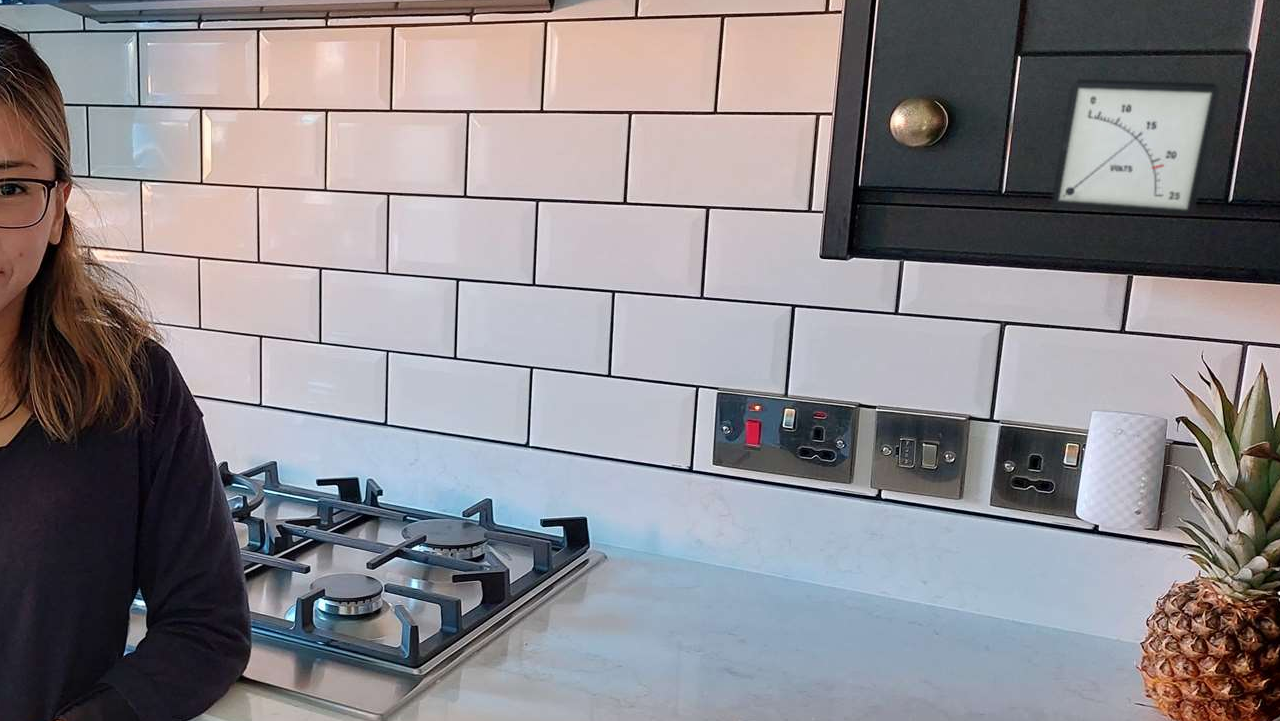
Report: 15 V
